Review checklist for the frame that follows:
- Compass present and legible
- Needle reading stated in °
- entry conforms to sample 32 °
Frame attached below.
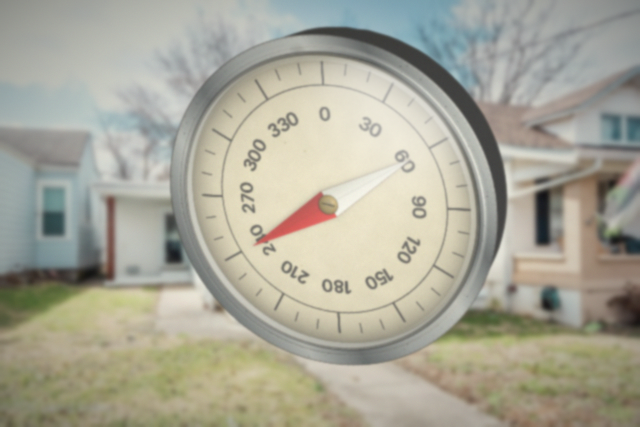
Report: 240 °
